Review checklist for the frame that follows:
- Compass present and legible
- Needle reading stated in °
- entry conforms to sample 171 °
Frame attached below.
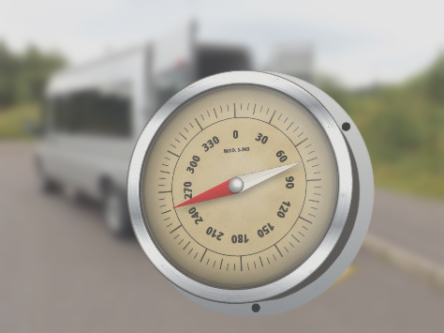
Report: 255 °
